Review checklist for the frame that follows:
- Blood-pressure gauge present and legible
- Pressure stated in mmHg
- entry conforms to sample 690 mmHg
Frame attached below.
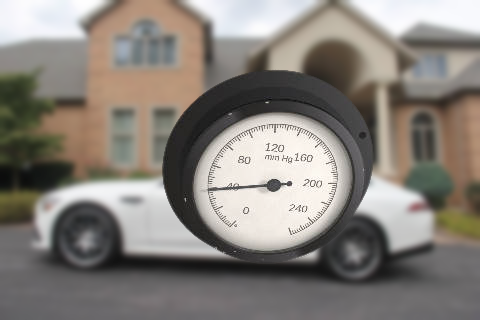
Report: 40 mmHg
